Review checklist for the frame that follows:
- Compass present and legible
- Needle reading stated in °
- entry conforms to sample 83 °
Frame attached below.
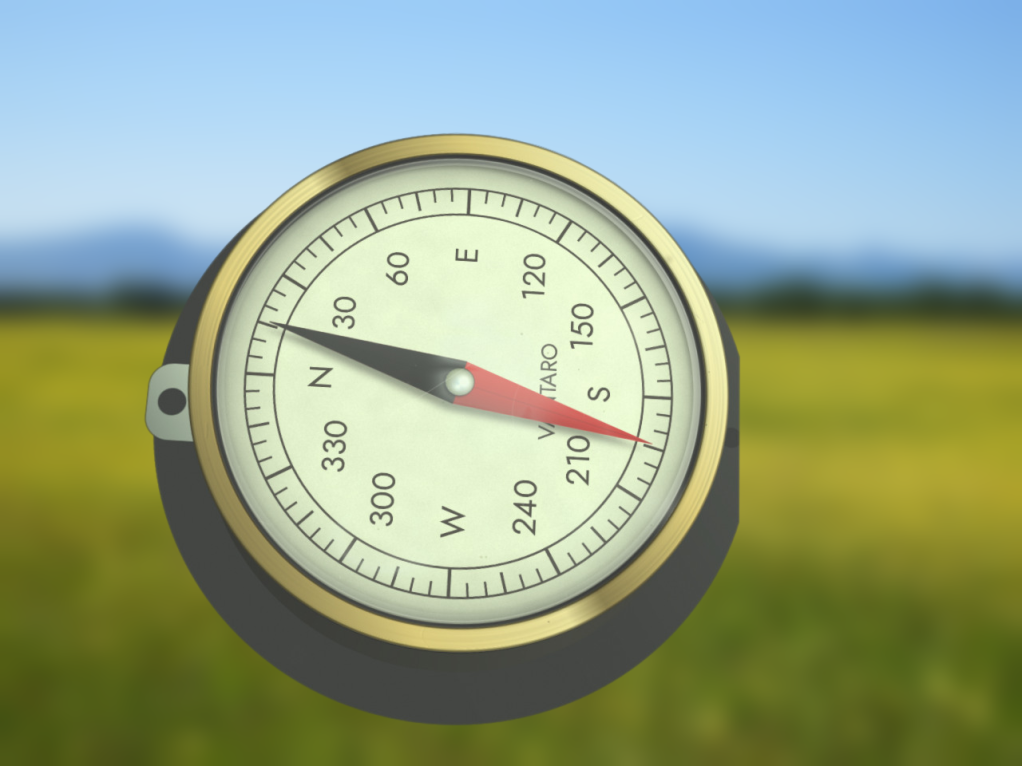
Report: 195 °
